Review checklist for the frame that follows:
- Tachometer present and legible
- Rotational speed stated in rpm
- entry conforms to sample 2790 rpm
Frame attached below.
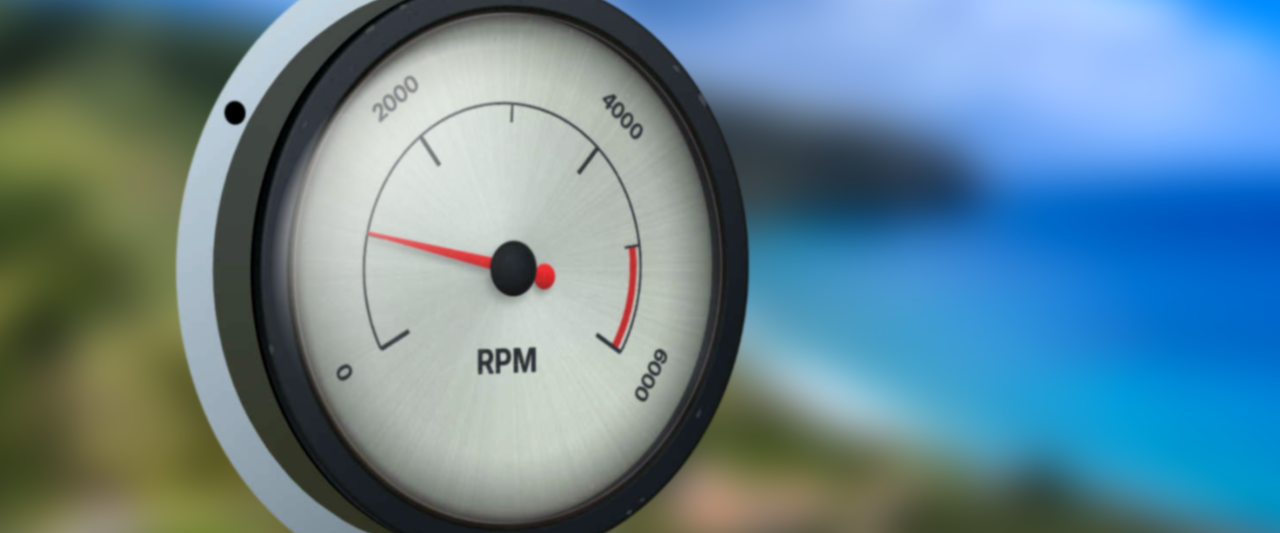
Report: 1000 rpm
